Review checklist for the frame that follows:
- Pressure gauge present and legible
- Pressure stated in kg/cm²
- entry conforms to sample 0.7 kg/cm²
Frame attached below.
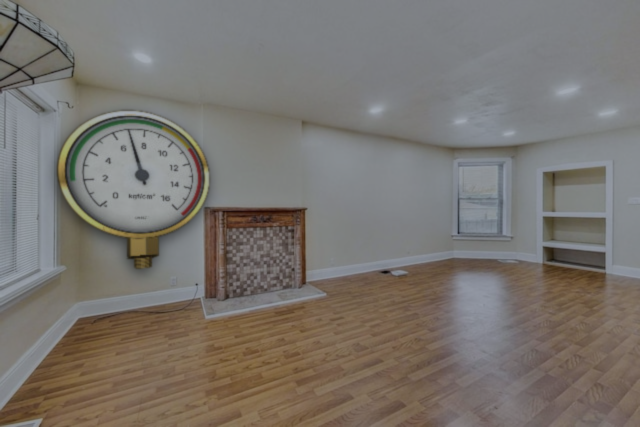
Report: 7 kg/cm²
